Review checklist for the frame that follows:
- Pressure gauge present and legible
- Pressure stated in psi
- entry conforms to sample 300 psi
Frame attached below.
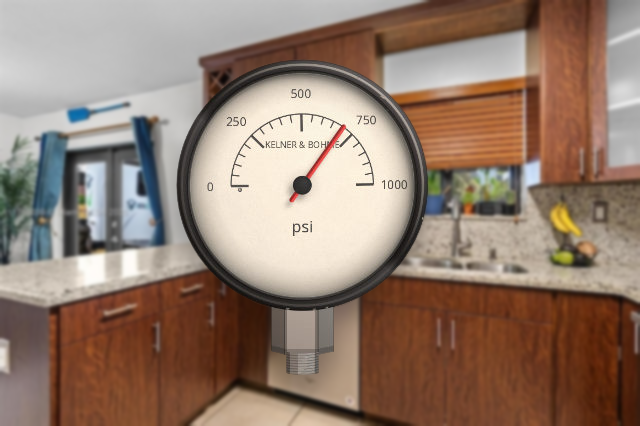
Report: 700 psi
